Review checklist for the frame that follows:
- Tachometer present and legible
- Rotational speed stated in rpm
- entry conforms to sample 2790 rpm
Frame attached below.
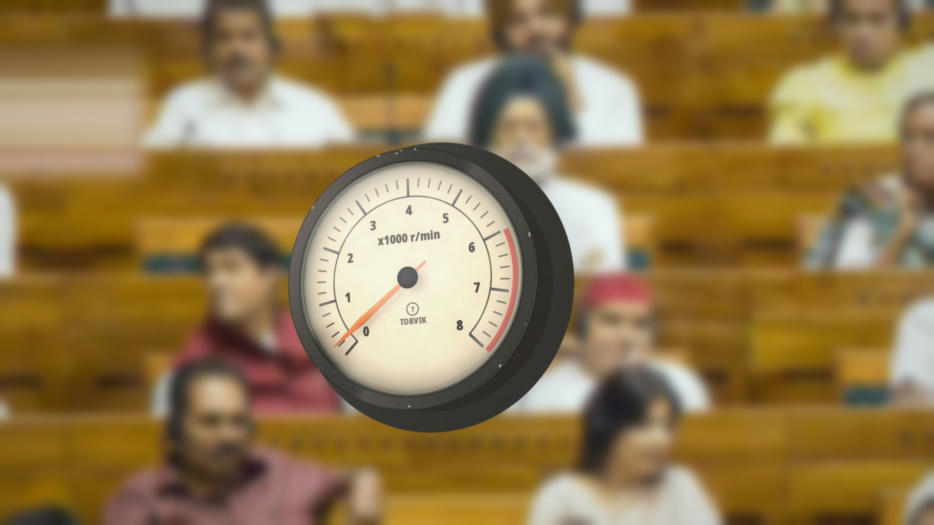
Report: 200 rpm
